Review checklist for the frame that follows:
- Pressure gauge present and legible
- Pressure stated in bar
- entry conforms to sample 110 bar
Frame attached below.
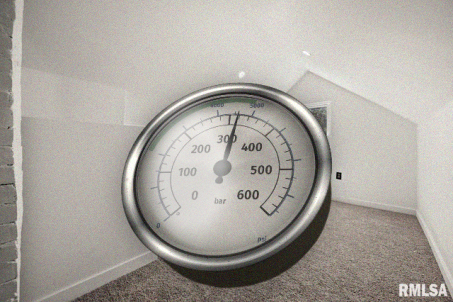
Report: 320 bar
